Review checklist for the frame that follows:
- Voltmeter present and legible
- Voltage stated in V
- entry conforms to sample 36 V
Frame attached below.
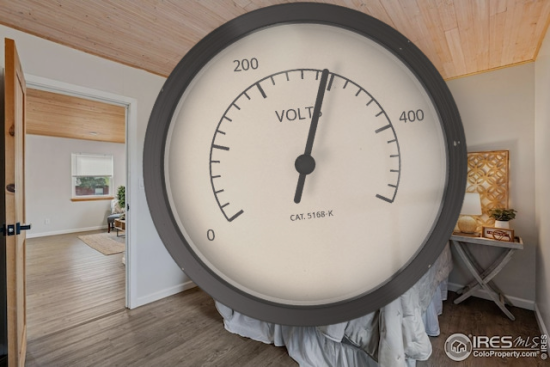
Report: 290 V
